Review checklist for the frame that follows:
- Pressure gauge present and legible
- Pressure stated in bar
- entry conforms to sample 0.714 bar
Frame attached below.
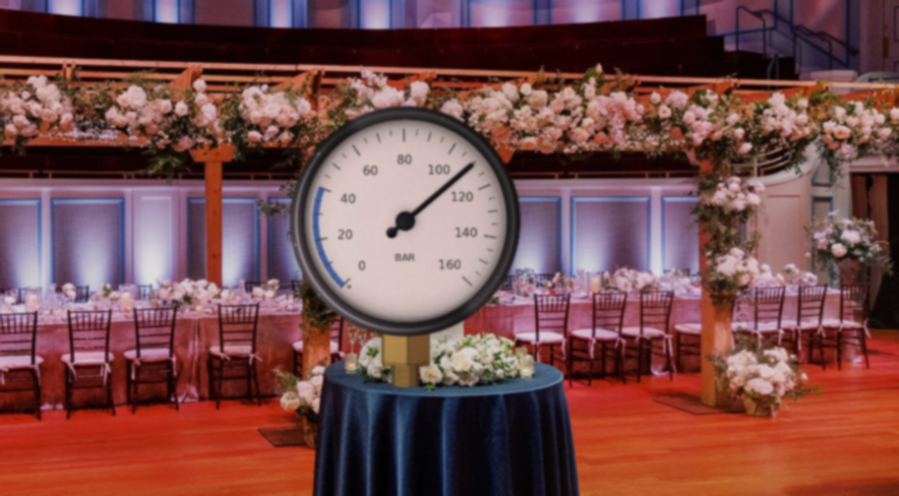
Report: 110 bar
